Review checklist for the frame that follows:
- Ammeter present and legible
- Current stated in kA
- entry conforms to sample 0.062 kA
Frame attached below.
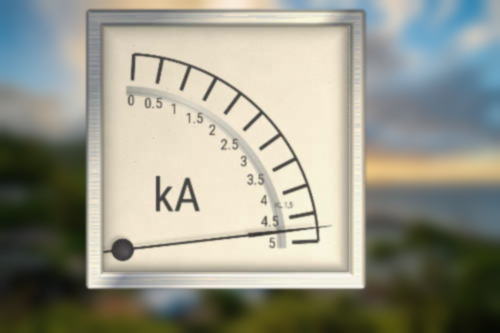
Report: 4.75 kA
